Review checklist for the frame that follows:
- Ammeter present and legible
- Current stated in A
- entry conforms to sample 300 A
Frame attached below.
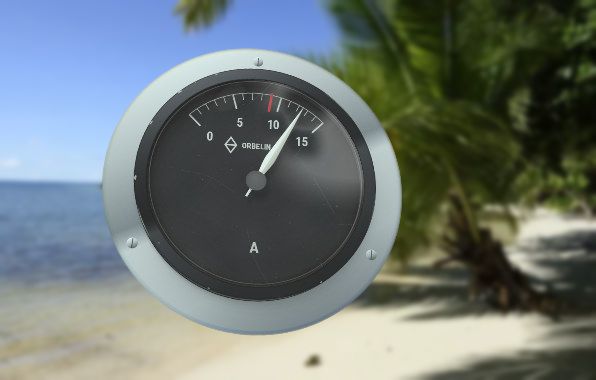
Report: 12.5 A
